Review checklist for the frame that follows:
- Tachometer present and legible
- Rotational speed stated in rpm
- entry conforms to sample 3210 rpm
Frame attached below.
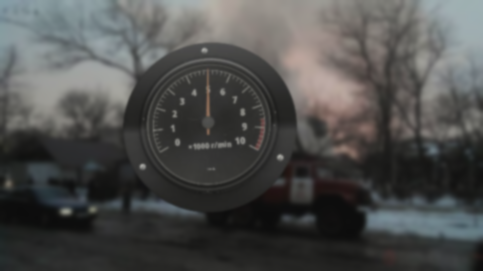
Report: 5000 rpm
